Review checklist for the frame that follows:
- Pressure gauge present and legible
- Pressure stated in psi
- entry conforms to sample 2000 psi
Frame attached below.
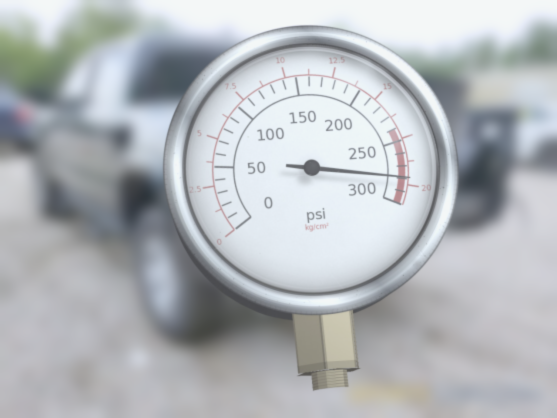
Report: 280 psi
